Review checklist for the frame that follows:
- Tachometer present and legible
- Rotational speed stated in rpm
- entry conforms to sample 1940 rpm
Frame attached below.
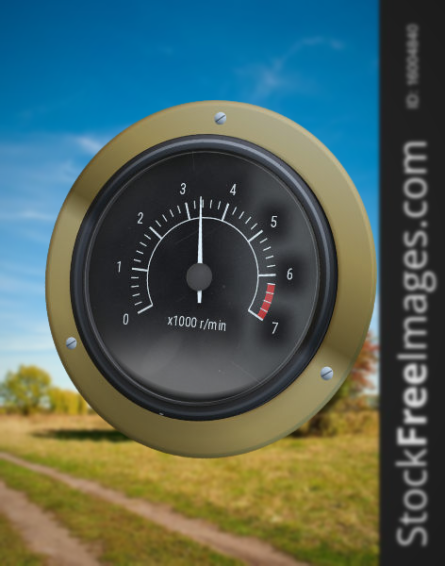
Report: 3400 rpm
